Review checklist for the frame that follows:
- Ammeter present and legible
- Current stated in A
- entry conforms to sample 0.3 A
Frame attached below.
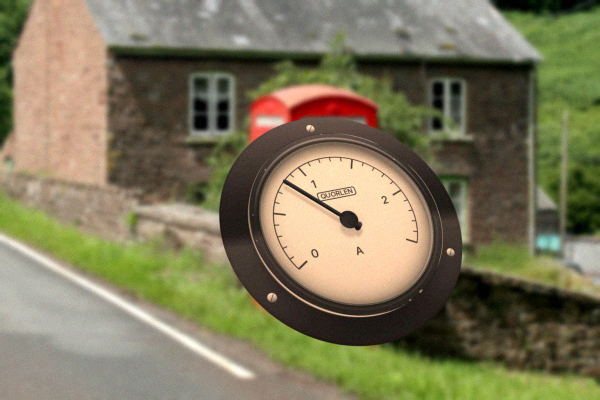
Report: 0.8 A
